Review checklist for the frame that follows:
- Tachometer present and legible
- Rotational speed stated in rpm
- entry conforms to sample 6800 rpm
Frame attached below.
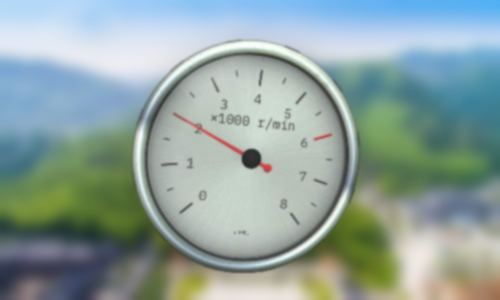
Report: 2000 rpm
